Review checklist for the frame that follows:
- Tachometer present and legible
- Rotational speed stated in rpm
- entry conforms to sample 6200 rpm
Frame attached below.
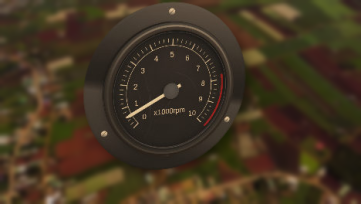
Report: 600 rpm
